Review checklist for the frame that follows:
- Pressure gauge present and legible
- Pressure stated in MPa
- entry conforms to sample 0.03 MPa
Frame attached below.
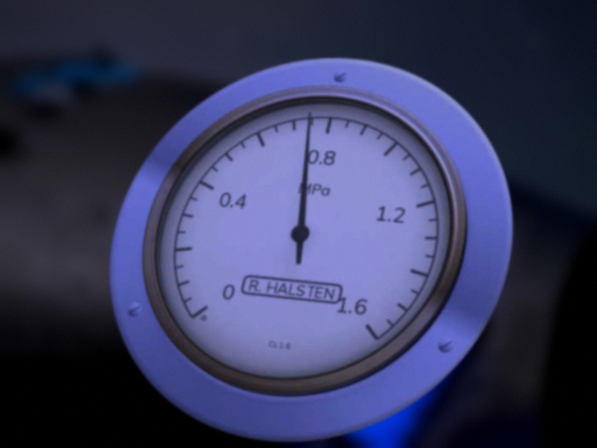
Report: 0.75 MPa
